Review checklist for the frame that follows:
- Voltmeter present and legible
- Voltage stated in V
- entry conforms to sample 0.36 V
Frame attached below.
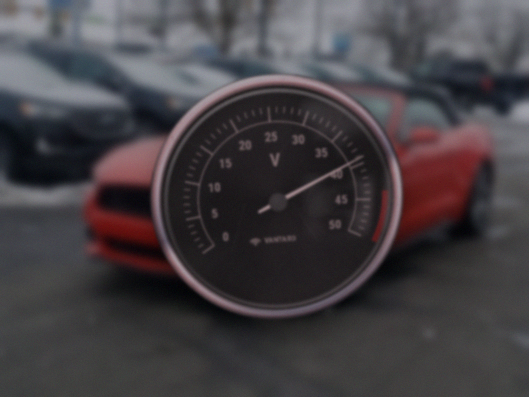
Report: 39 V
